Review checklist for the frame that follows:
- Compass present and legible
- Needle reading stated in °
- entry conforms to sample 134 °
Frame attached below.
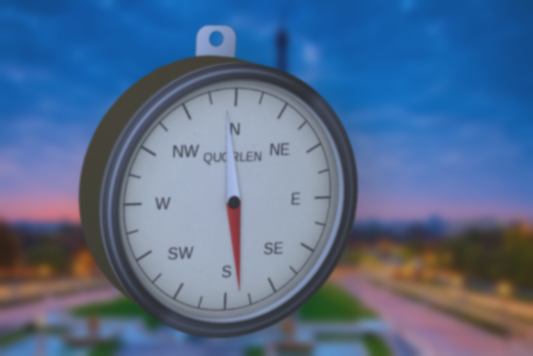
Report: 172.5 °
